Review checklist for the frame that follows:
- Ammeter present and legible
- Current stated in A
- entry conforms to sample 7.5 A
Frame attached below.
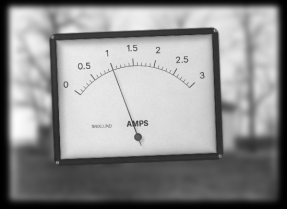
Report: 1 A
